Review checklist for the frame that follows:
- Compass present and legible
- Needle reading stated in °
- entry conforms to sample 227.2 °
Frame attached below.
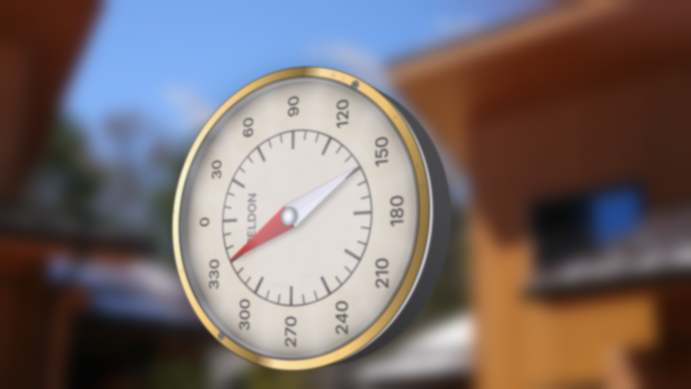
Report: 330 °
